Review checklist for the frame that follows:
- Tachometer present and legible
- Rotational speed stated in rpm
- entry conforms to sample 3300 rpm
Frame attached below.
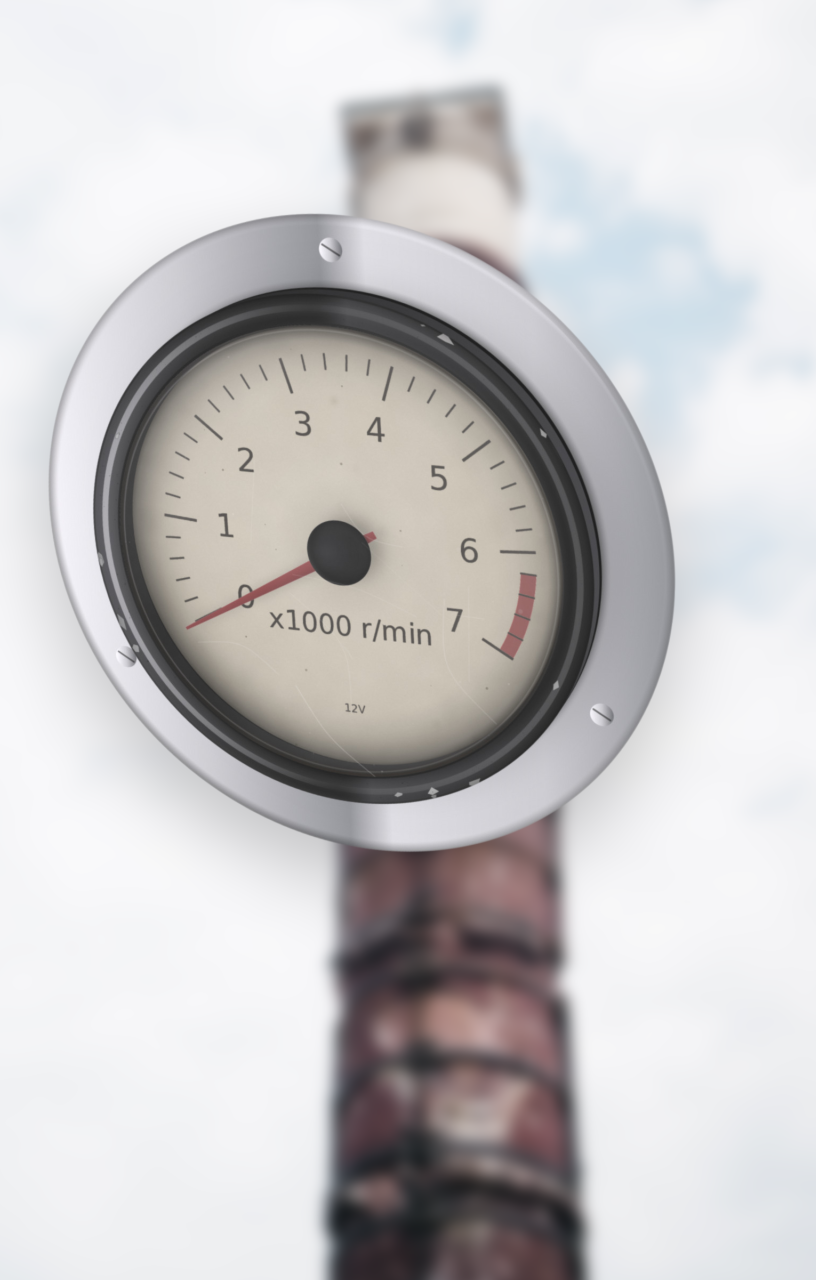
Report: 0 rpm
